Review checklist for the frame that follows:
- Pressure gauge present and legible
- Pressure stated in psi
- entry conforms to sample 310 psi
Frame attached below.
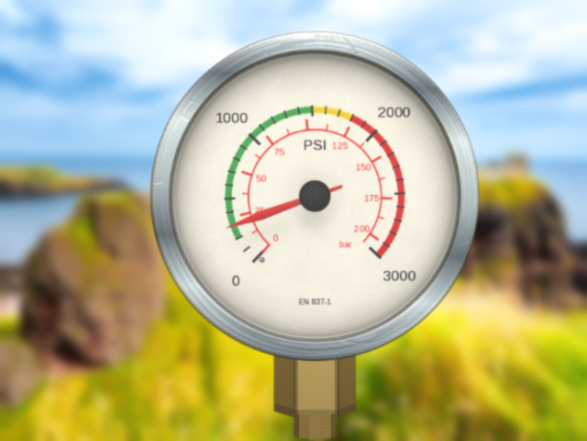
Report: 300 psi
